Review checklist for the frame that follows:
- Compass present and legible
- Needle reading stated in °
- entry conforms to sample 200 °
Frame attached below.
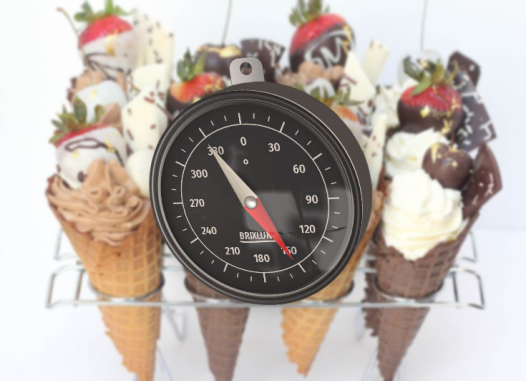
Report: 150 °
